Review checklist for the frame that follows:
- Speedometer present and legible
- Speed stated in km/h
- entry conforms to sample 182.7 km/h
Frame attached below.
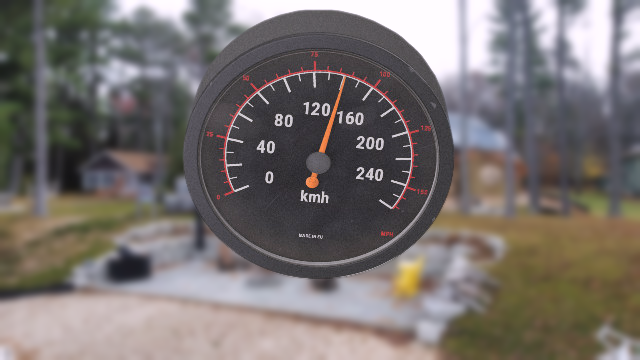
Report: 140 km/h
